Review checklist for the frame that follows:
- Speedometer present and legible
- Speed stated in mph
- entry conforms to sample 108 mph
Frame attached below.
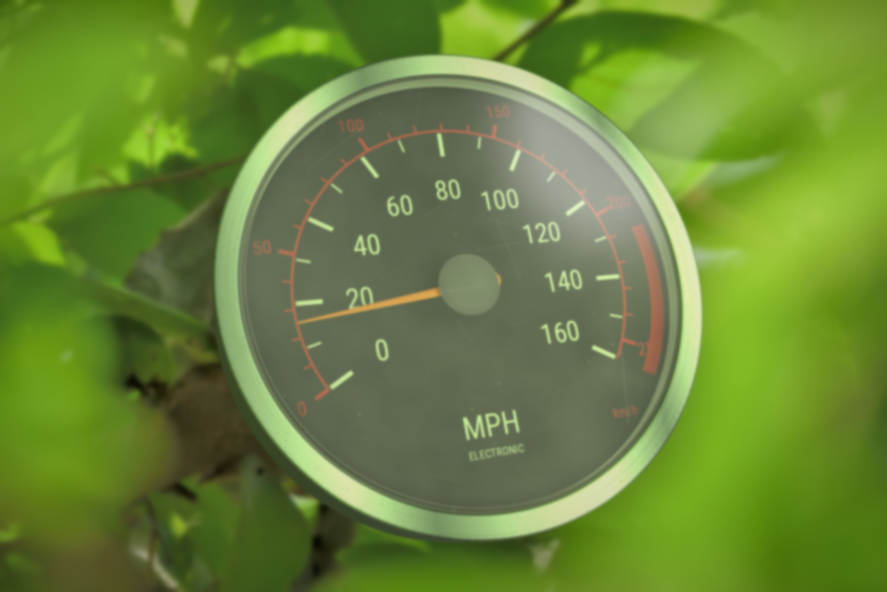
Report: 15 mph
